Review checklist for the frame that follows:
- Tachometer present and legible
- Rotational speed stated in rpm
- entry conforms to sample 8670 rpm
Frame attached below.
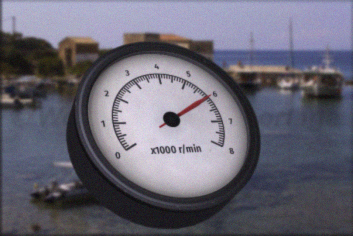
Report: 6000 rpm
